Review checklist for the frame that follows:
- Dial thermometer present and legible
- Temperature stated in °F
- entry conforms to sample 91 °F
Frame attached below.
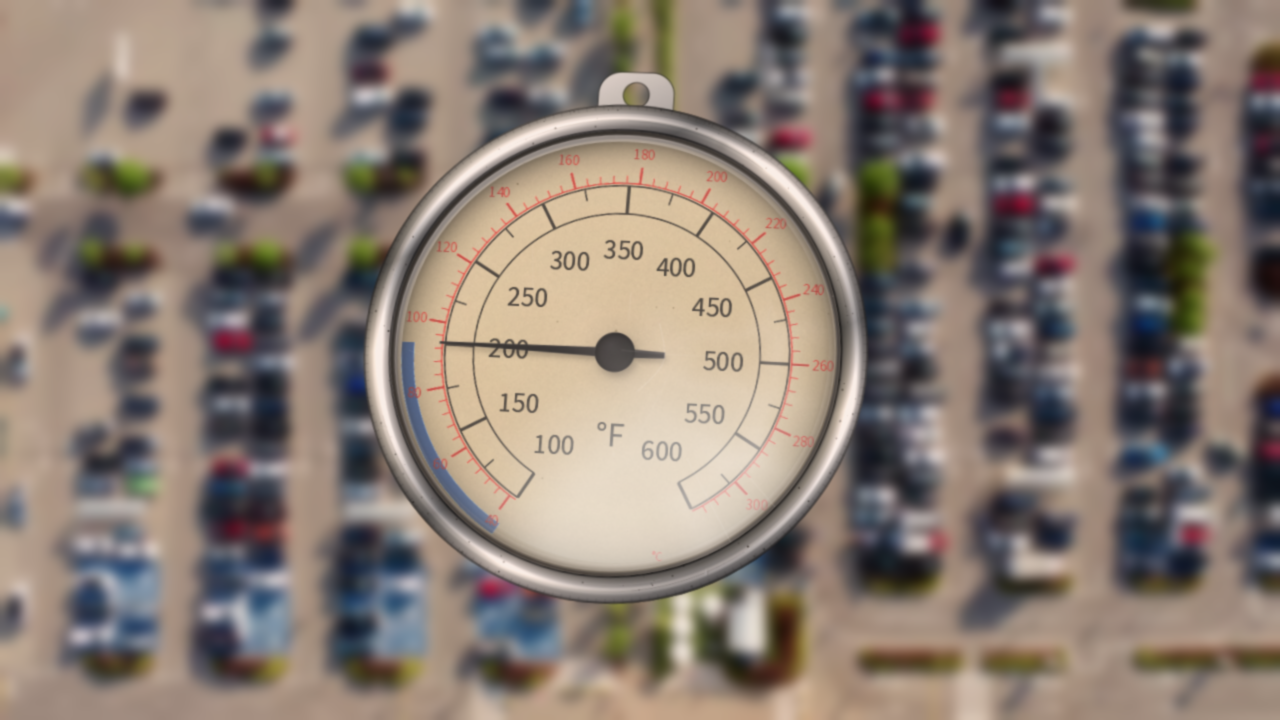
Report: 200 °F
